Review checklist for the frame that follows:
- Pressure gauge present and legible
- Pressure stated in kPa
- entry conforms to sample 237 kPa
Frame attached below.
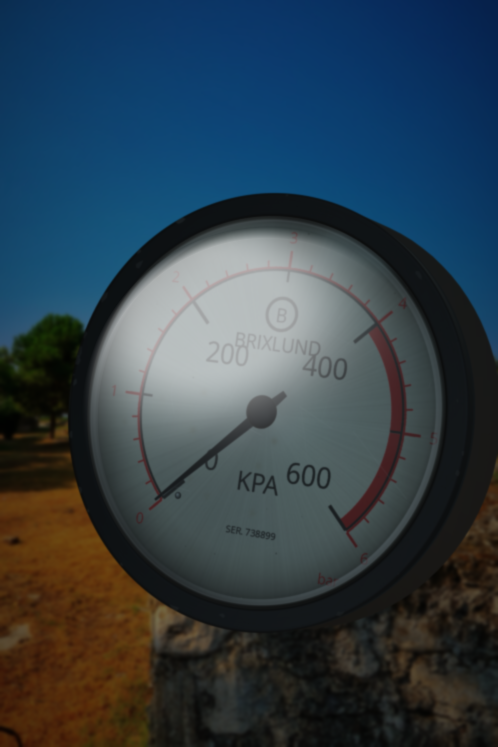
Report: 0 kPa
